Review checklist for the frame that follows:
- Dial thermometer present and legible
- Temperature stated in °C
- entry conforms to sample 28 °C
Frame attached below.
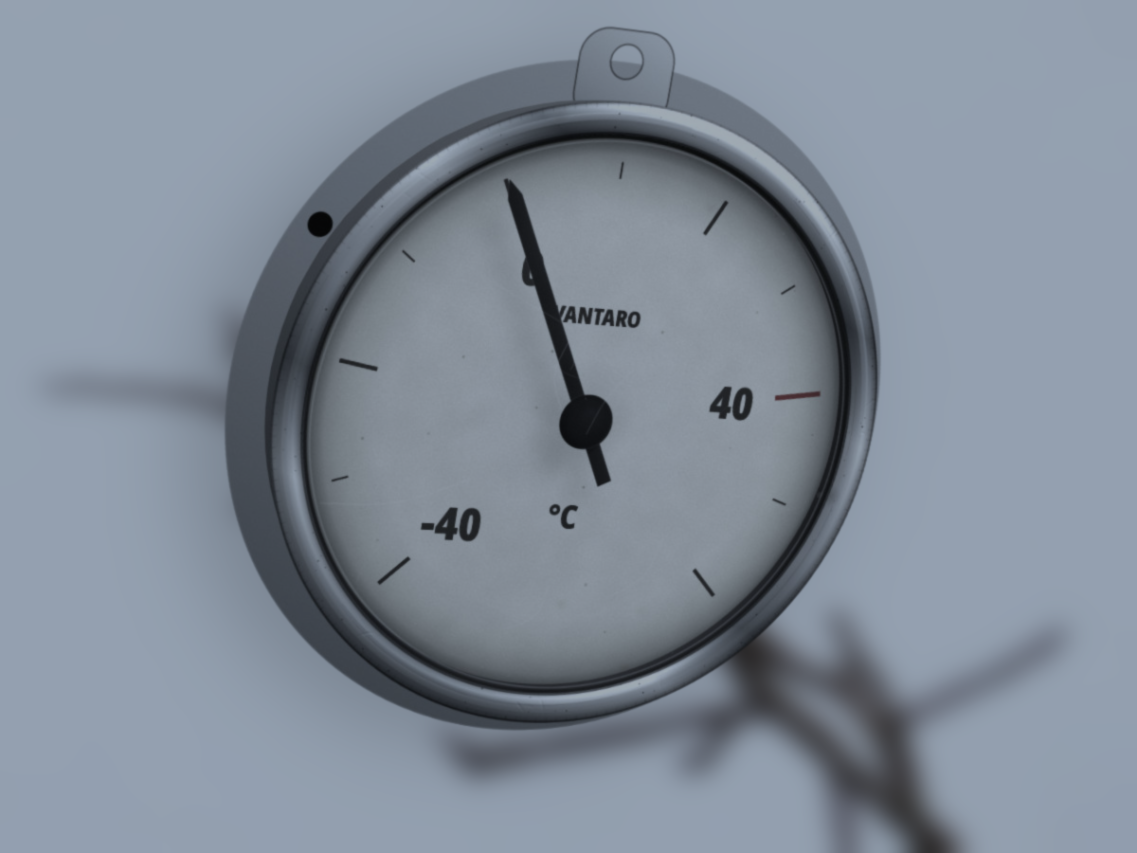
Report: 0 °C
